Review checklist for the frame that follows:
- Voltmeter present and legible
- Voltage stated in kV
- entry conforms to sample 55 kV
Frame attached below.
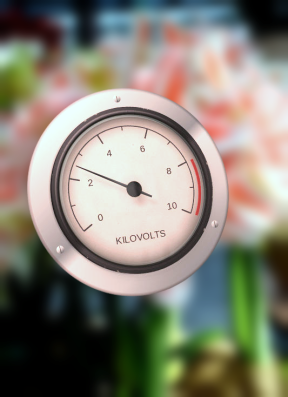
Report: 2.5 kV
